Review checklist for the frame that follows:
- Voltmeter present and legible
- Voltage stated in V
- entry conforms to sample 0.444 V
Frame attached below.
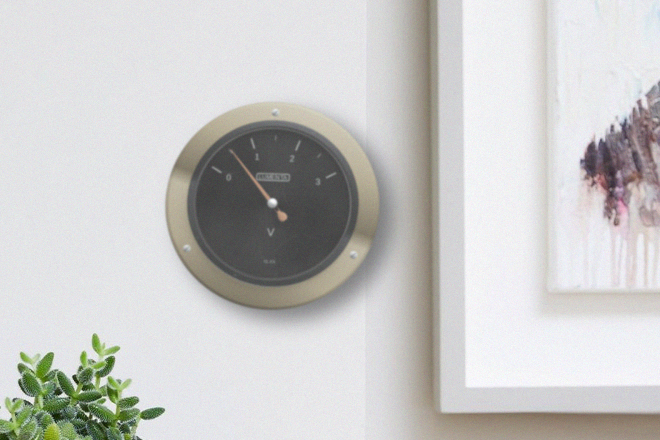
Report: 0.5 V
